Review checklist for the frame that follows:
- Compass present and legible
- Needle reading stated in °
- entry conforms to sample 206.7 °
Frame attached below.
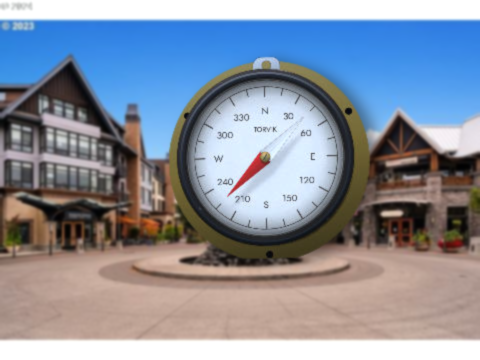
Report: 225 °
